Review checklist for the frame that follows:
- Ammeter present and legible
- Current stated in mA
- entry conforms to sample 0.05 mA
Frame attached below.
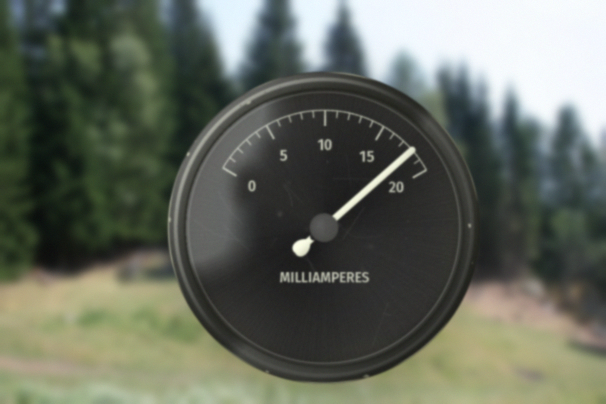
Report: 18 mA
